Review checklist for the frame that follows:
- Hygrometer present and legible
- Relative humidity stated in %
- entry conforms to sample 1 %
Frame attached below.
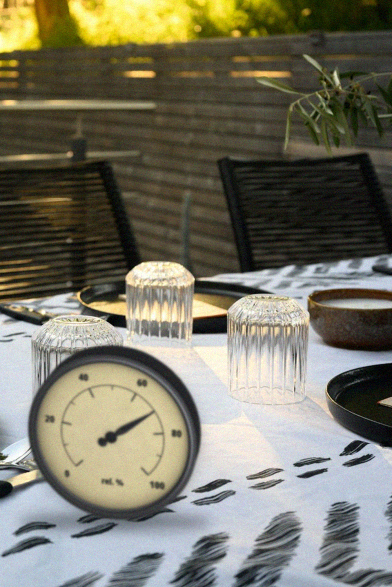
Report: 70 %
